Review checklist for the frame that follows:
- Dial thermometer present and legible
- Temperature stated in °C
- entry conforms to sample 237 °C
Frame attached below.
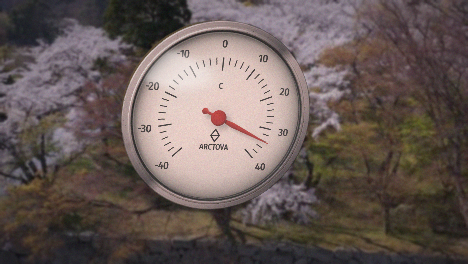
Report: 34 °C
